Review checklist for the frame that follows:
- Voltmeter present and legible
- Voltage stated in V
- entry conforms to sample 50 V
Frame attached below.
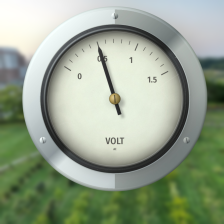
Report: 0.5 V
